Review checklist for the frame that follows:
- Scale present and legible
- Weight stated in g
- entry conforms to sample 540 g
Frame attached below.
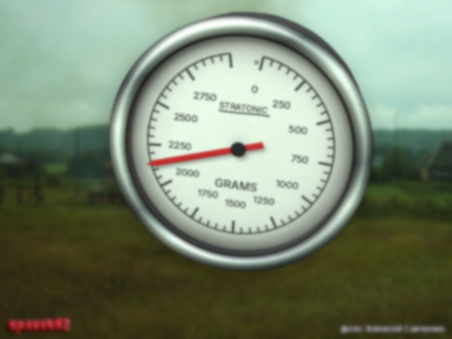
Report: 2150 g
